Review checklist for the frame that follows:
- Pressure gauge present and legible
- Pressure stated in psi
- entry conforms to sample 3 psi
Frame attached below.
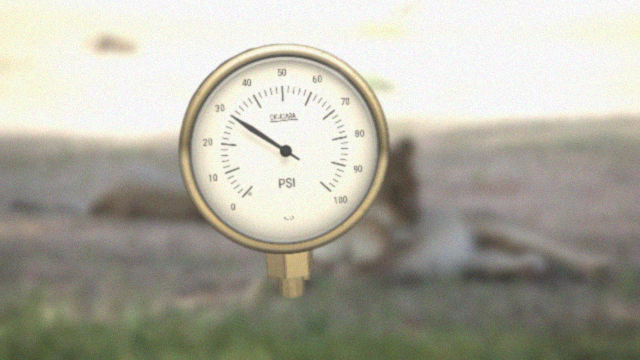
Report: 30 psi
